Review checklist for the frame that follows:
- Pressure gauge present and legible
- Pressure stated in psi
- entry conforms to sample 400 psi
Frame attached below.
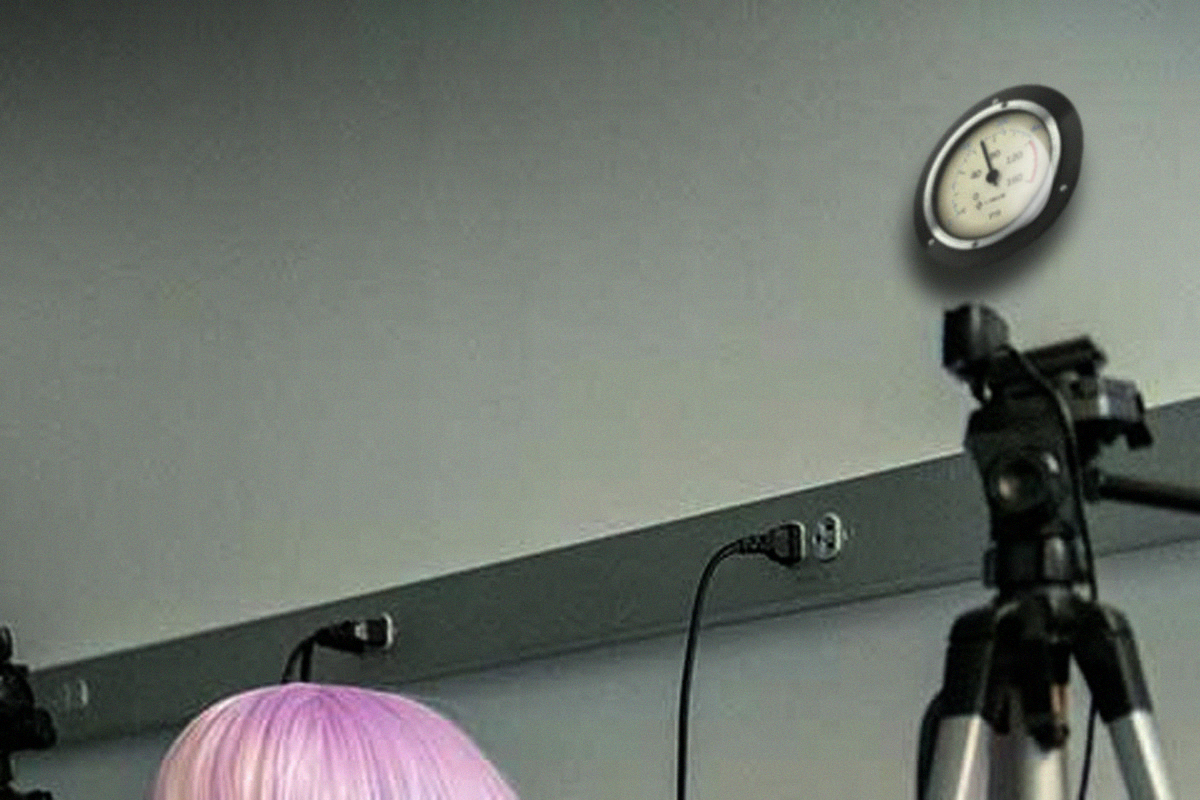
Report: 70 psi
